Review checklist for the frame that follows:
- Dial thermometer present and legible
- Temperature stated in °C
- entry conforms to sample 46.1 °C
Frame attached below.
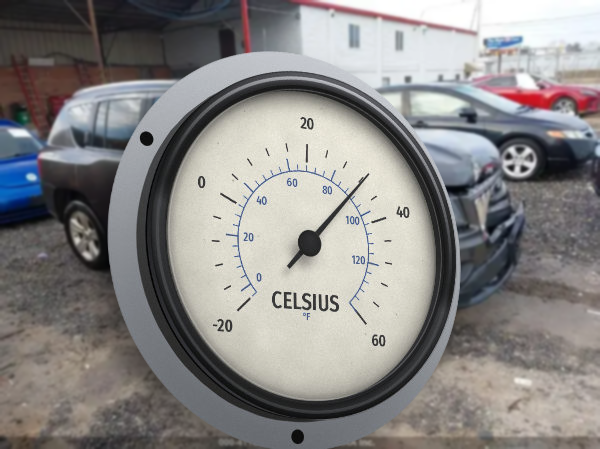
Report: 32 °C
